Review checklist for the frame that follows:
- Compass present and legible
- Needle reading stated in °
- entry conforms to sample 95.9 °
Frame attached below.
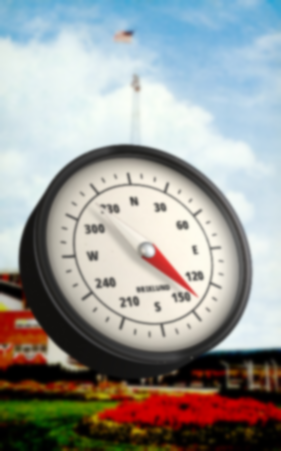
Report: 140 °
